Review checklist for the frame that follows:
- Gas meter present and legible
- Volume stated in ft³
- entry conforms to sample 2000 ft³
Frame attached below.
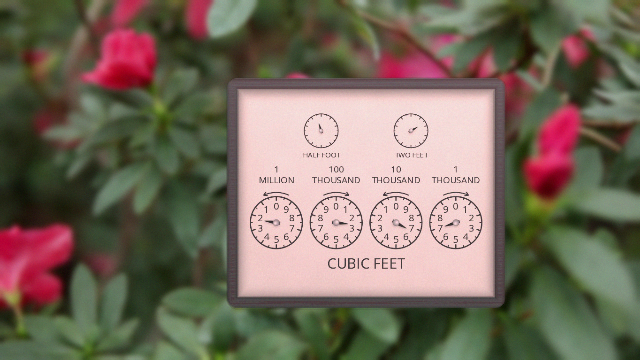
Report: 226700 ft³
